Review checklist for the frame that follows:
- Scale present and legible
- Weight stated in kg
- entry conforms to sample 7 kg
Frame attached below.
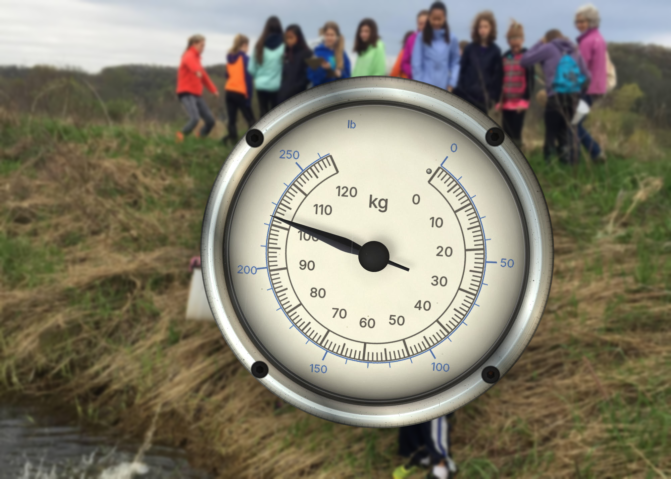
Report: 102 kg
